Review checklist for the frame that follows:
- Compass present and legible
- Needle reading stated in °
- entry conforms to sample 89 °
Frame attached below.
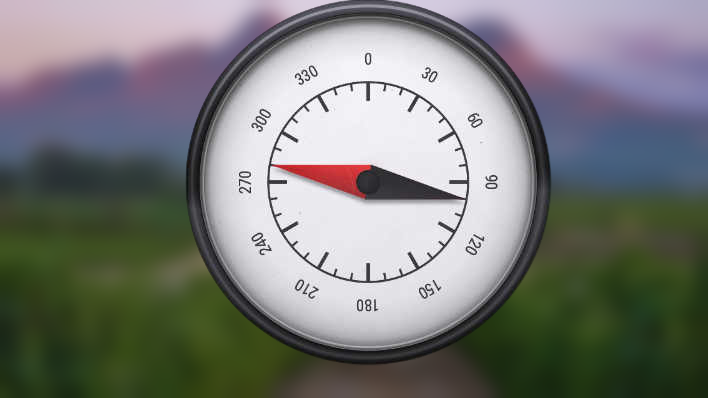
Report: 280 °
